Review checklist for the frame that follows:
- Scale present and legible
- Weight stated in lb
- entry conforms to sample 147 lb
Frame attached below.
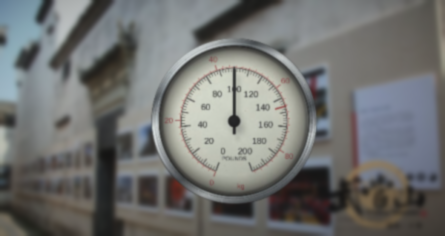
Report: 100 lb
